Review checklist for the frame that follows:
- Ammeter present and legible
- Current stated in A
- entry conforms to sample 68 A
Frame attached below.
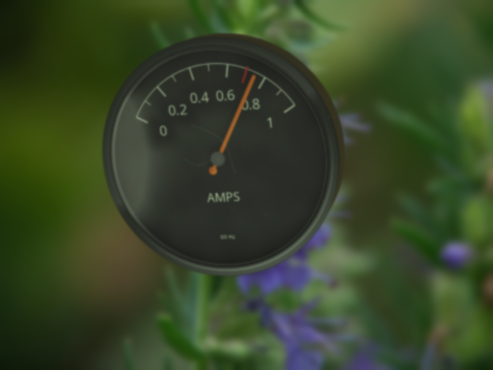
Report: 0.75 A
